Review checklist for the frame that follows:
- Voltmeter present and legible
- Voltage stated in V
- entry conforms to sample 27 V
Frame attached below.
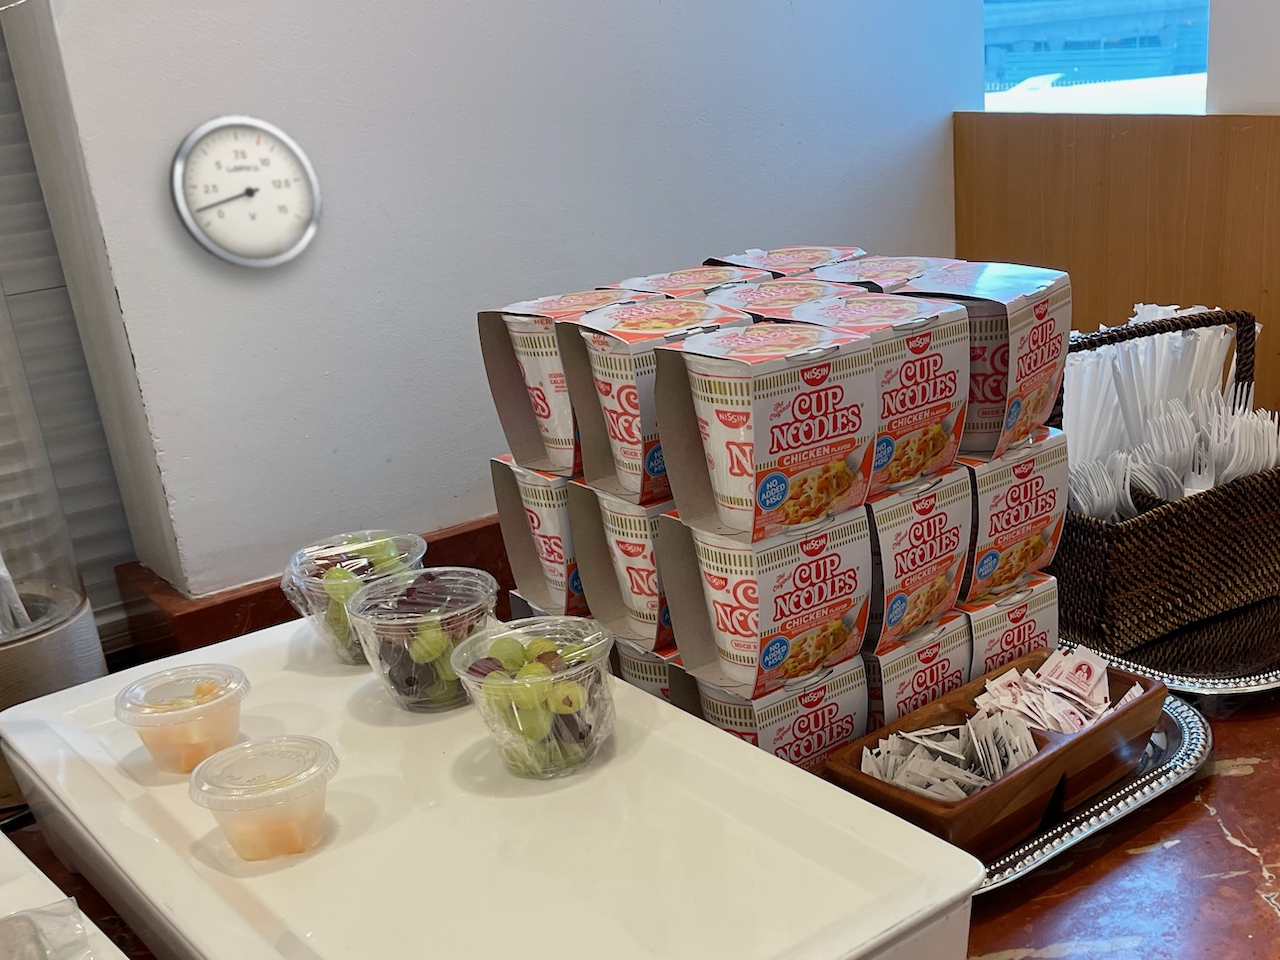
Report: 1 V
